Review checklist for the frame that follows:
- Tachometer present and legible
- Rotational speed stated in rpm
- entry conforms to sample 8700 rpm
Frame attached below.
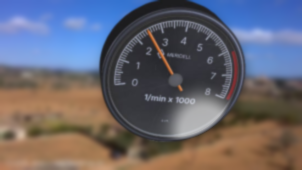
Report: 2500 rpm
